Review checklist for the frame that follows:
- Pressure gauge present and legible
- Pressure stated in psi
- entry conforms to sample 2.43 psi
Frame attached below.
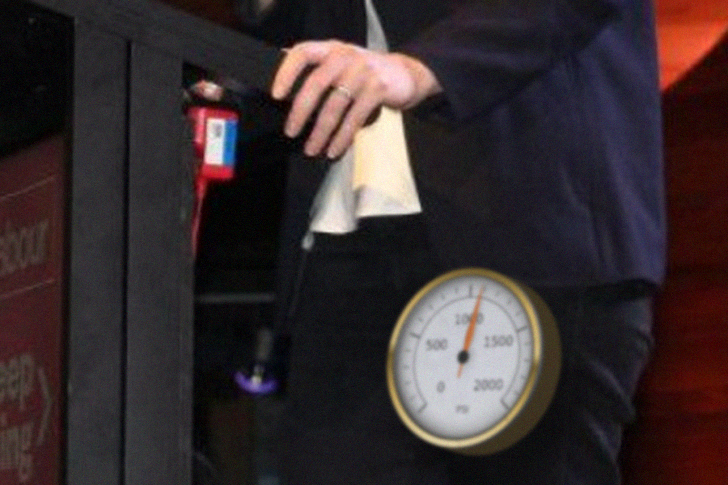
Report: 1100 psi
